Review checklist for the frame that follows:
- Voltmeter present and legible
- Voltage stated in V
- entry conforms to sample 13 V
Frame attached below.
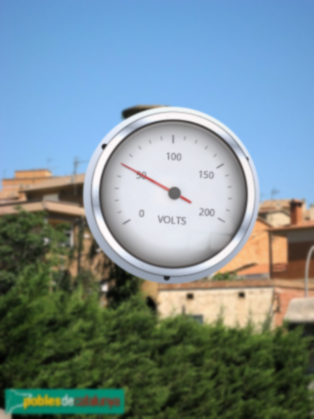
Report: 50 V
